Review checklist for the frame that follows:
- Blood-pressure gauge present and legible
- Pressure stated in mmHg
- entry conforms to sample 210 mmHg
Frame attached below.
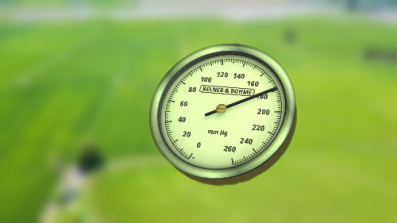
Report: 180 mmHg
